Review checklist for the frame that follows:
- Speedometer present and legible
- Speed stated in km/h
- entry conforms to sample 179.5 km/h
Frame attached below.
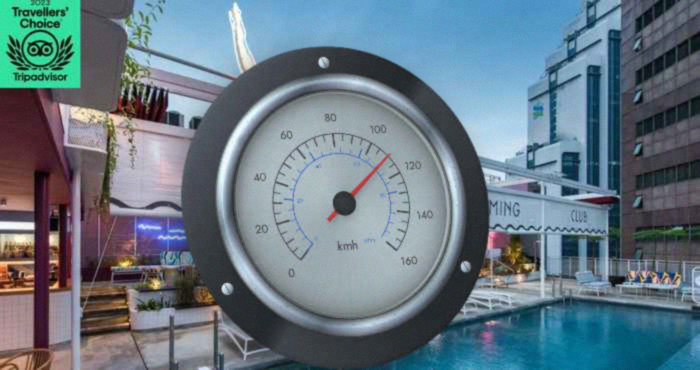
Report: 110 km/h
